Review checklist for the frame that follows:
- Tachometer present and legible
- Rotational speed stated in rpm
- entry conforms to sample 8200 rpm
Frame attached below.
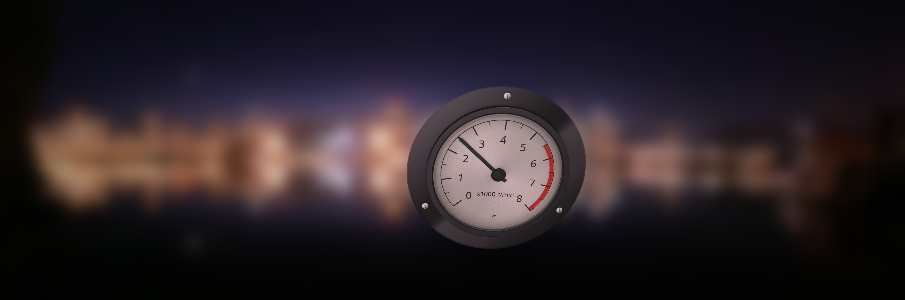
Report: 2500 rpm
